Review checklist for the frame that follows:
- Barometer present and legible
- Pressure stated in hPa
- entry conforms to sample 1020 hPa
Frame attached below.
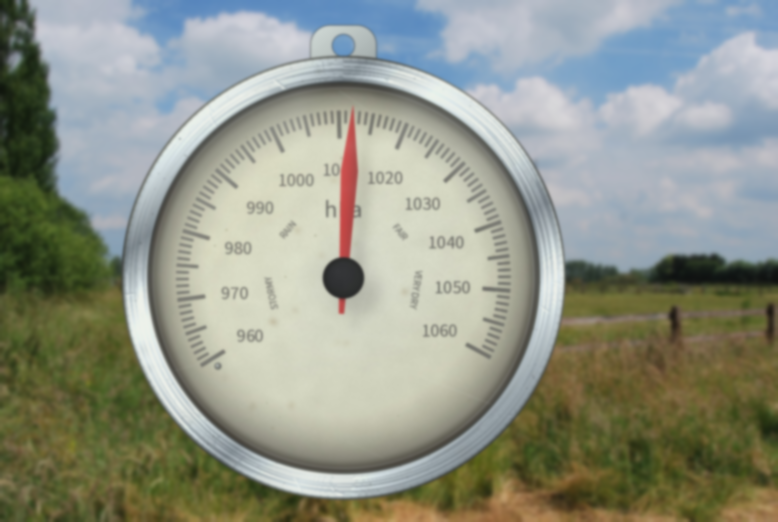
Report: 1012 hPa
